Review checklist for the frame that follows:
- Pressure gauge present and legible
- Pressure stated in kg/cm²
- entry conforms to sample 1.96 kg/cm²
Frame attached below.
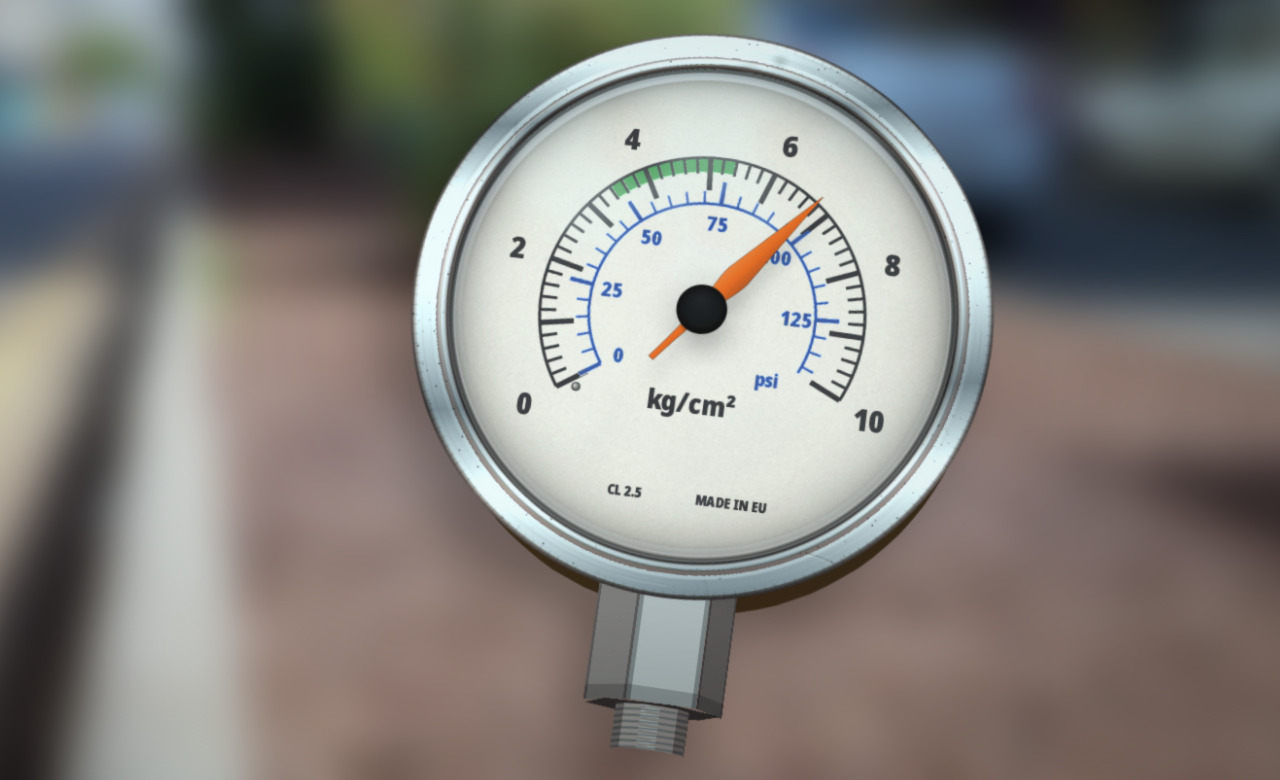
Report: 6.8 kg/cm²
